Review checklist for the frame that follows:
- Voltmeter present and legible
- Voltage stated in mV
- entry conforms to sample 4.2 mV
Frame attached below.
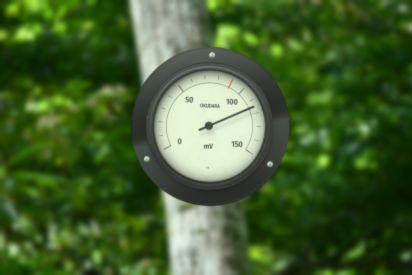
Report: 115 mV
